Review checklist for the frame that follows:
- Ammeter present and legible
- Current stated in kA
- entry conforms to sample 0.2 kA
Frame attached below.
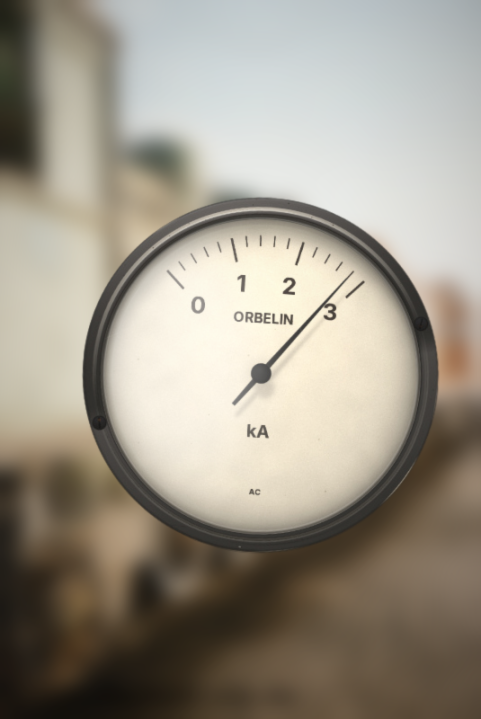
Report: 2.8 kA
